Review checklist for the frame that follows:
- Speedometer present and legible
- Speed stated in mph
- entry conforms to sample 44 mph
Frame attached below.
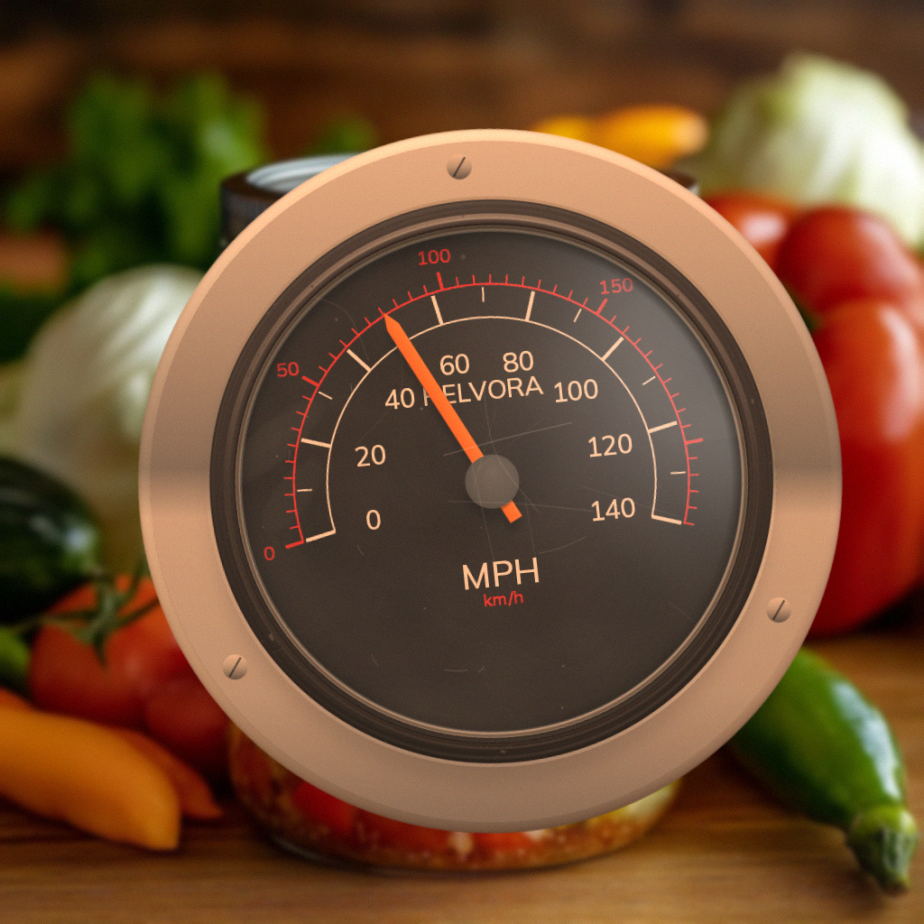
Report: 50 mph
